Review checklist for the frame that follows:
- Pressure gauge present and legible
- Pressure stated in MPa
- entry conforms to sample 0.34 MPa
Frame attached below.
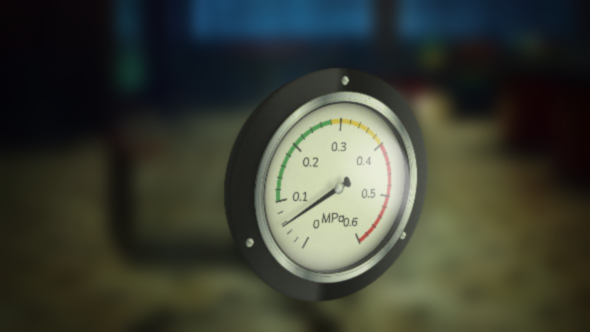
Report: 0.06 MPa
